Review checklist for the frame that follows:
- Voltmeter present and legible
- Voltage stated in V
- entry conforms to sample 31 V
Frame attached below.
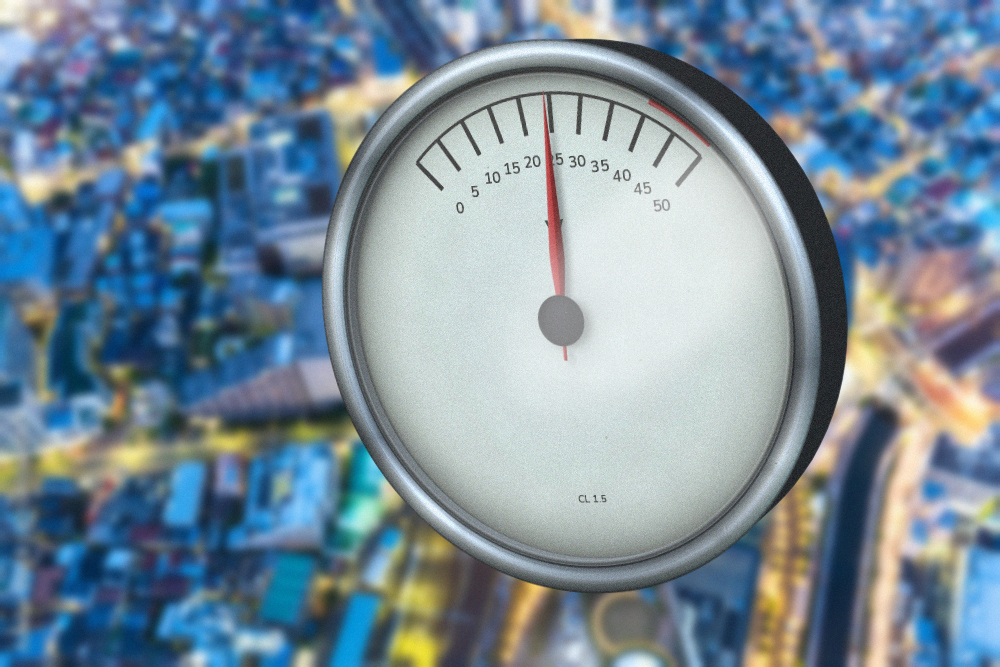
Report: 25 V
